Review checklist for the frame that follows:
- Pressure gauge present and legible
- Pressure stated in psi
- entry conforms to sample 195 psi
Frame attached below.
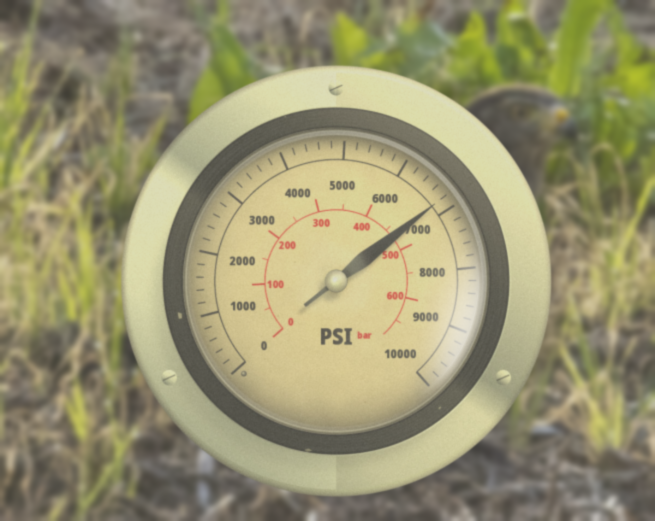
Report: 6800 psi
